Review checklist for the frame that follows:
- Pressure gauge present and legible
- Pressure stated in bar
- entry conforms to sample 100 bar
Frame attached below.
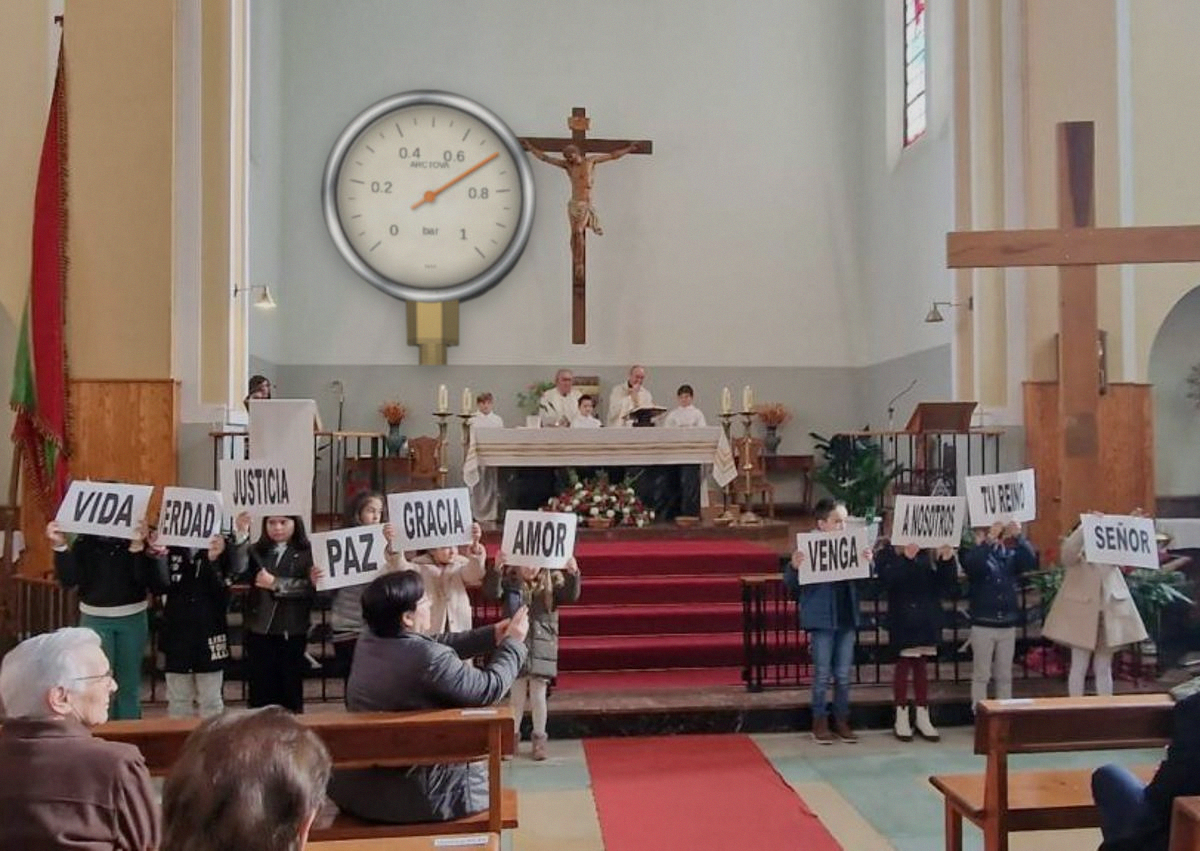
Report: 0.7 bar
